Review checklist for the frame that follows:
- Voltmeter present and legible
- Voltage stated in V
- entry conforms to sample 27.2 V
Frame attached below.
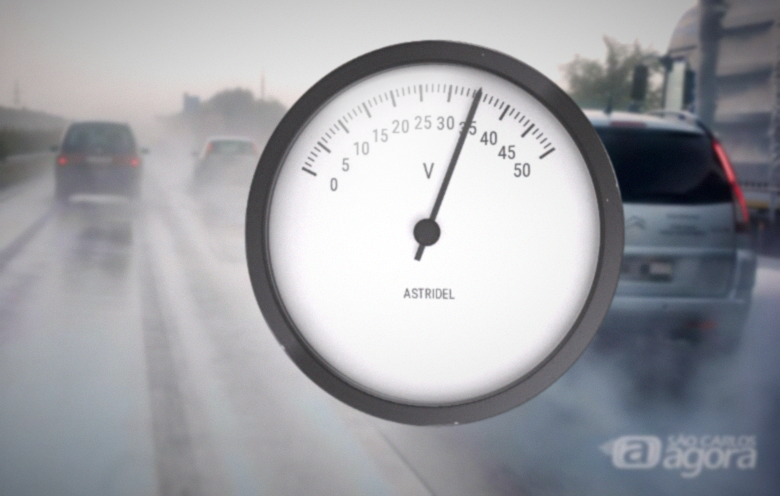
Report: 35 V
